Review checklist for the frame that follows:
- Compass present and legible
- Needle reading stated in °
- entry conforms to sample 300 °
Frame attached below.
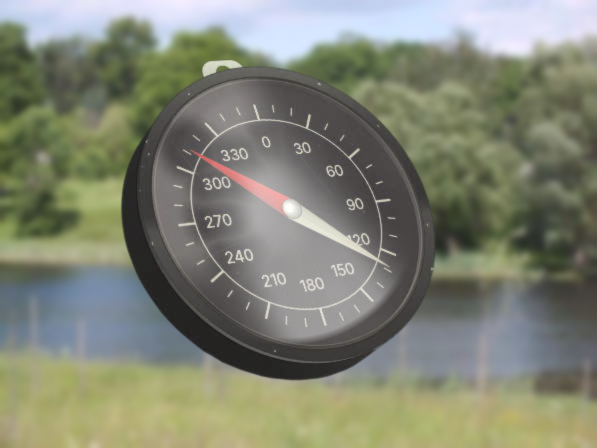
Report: 310 °
